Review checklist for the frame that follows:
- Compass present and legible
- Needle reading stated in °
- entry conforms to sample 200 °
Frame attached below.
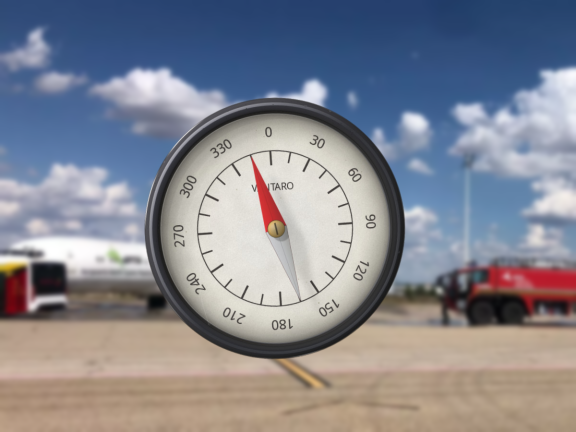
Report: 345 °
